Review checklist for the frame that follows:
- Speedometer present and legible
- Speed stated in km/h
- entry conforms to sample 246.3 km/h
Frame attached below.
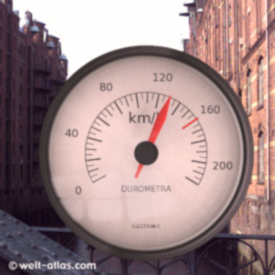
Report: 130 km/h
